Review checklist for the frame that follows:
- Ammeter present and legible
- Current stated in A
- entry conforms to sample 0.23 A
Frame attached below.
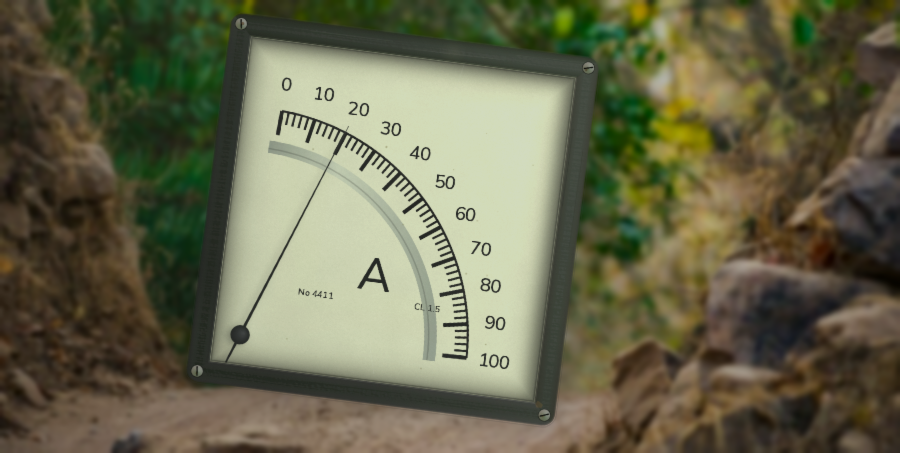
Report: 20 A
